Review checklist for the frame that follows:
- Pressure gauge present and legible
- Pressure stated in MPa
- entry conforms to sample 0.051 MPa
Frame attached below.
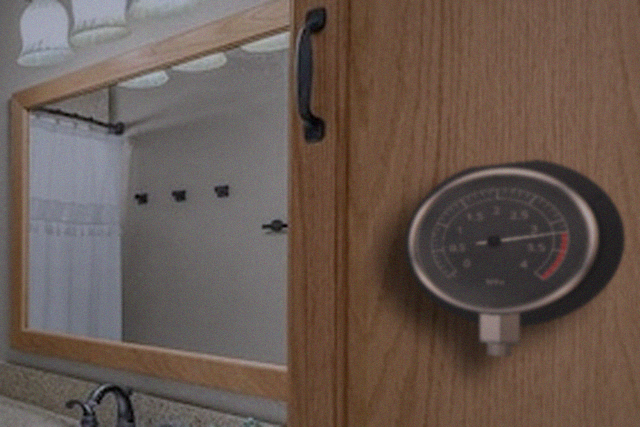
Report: 3.2 MPa
